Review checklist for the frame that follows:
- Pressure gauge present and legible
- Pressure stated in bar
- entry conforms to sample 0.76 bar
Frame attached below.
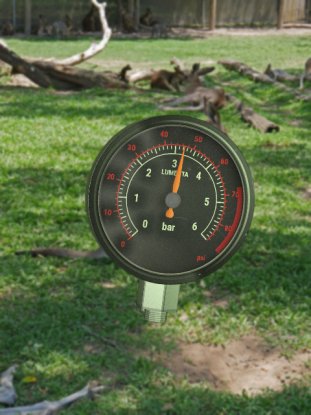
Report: 3.2 bar
